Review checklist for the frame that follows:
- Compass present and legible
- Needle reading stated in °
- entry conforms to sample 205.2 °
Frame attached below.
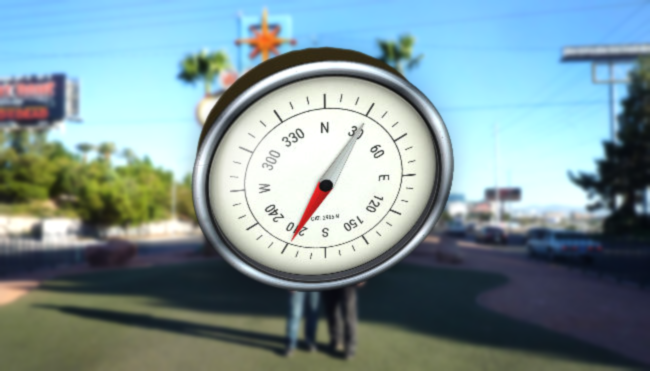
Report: 210 °
